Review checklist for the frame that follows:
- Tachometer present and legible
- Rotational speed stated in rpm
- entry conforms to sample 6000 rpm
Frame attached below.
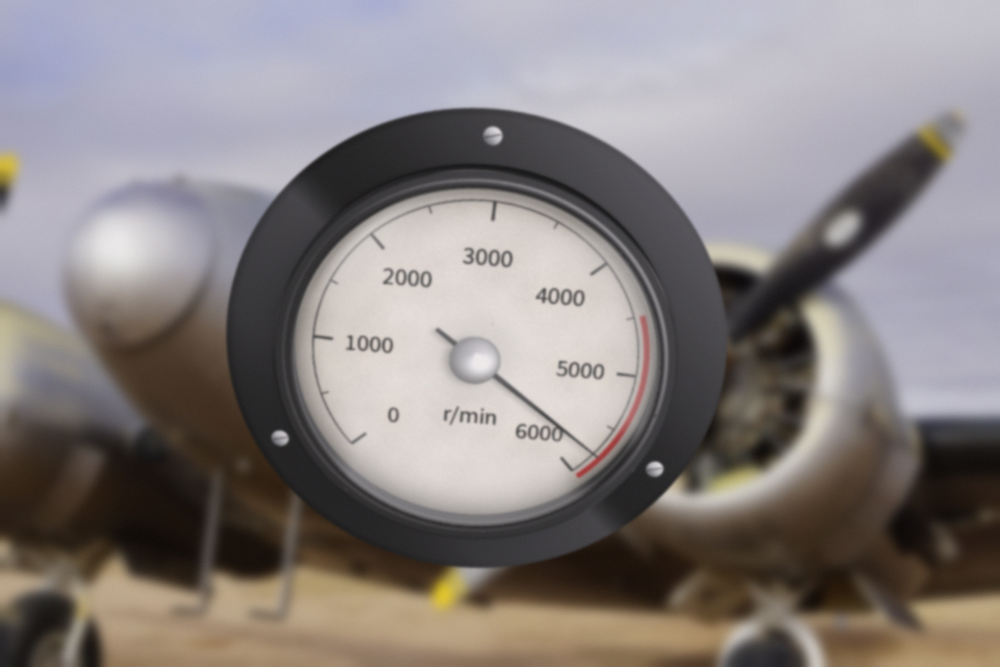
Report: 5750 rpm
